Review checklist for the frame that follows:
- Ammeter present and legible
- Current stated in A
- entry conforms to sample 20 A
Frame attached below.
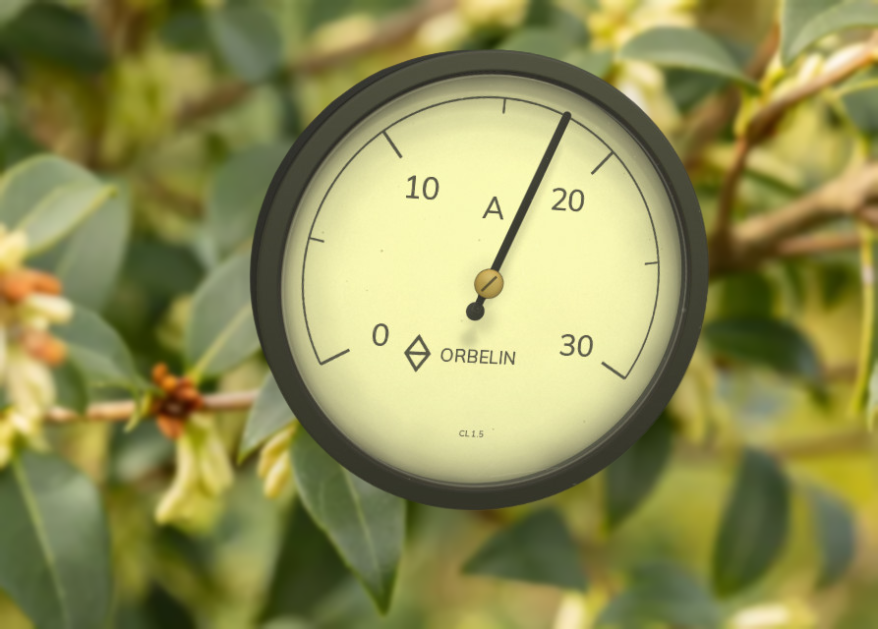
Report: 17.5 A
